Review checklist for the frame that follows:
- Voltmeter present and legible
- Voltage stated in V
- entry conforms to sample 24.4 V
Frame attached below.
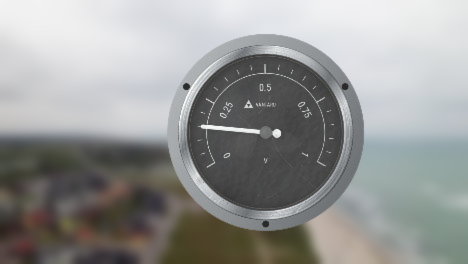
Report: 0.15 V
